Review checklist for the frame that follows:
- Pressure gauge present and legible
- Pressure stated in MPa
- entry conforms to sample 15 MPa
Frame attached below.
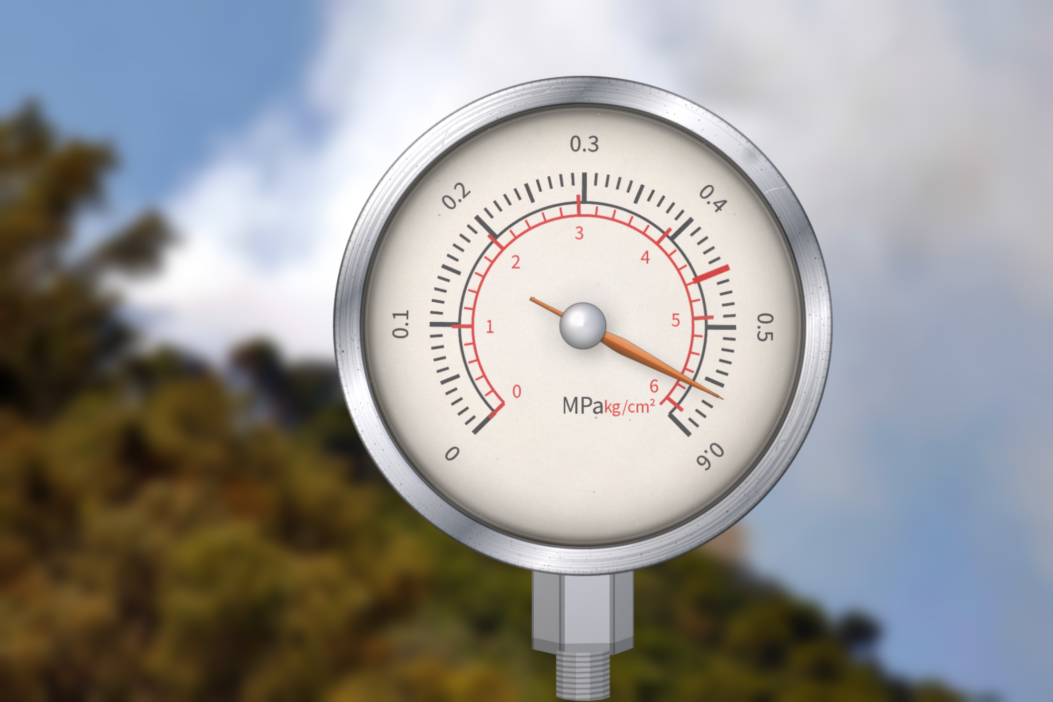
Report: 0.56 MPa
